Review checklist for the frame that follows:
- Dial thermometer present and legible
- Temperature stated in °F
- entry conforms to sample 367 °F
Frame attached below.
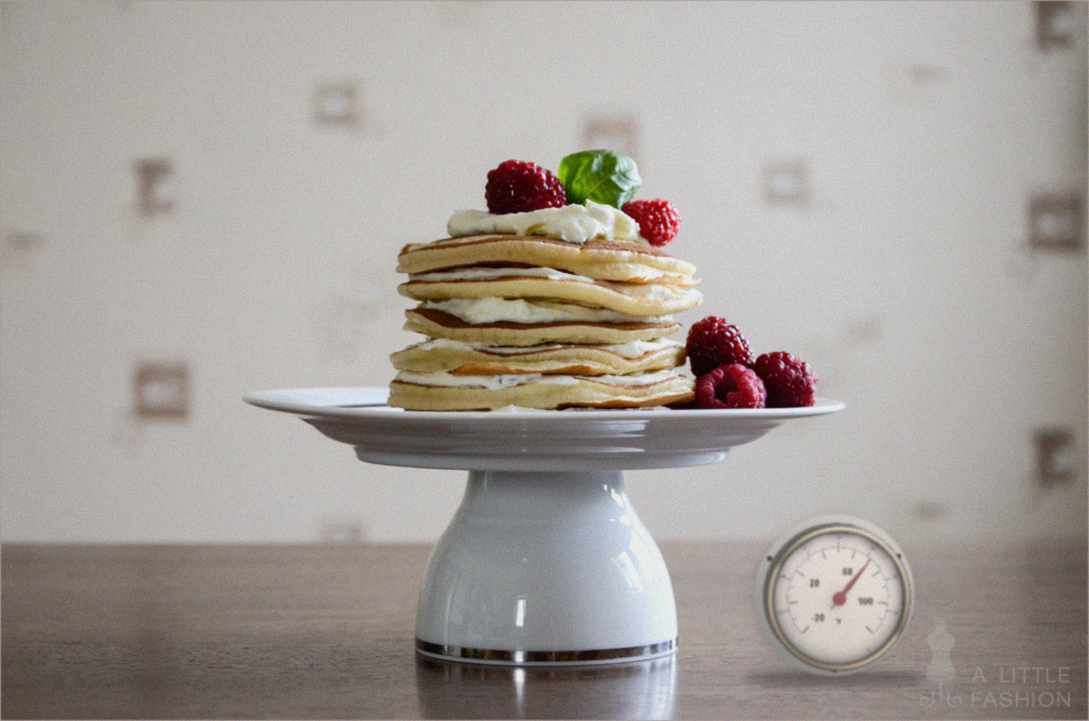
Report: 70 °F
